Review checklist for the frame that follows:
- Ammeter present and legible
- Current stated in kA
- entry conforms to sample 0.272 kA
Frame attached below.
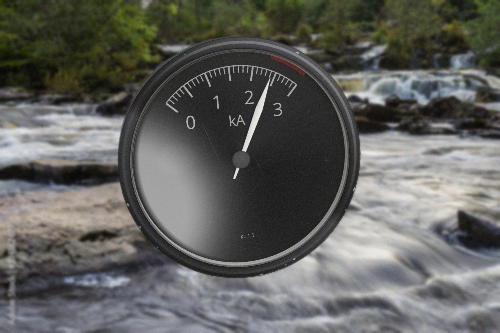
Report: 2.4 kA
